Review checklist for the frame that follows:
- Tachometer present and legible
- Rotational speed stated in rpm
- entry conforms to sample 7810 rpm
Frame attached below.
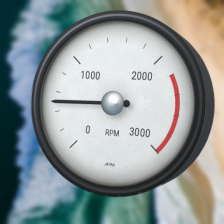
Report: 500 rpm
